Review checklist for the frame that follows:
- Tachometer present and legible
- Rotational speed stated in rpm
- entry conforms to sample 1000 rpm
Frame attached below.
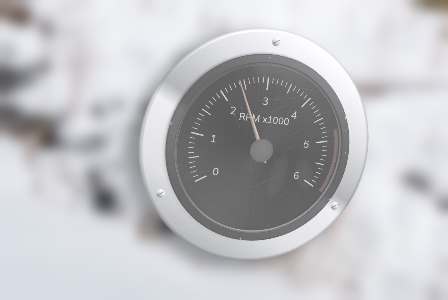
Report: 2400 rpm
